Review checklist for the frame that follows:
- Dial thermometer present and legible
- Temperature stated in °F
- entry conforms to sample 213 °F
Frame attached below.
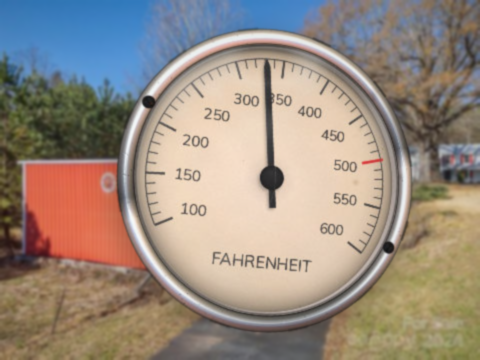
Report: 330 °F
